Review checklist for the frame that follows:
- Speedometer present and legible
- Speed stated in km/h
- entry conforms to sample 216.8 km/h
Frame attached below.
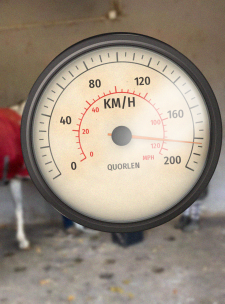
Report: 182.5 km/h
